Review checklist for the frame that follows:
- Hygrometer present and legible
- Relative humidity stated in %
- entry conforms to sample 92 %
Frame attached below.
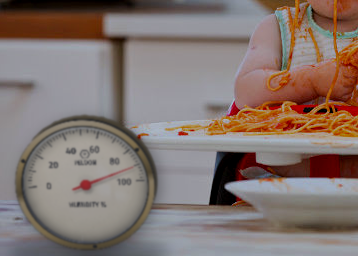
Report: 90 %
